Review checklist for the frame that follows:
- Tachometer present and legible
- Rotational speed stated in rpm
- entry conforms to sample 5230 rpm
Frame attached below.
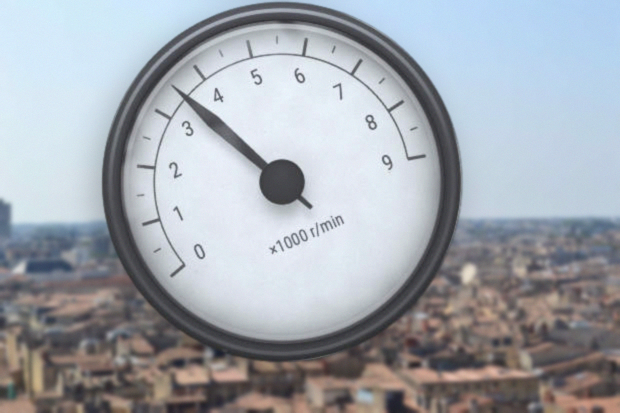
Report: 3500 rpm
